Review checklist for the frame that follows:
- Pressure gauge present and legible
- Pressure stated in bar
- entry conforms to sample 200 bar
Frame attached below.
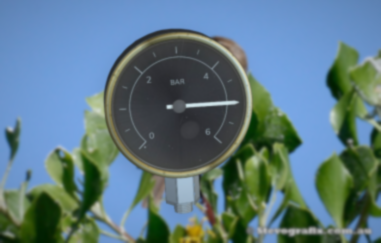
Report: 5 bar
